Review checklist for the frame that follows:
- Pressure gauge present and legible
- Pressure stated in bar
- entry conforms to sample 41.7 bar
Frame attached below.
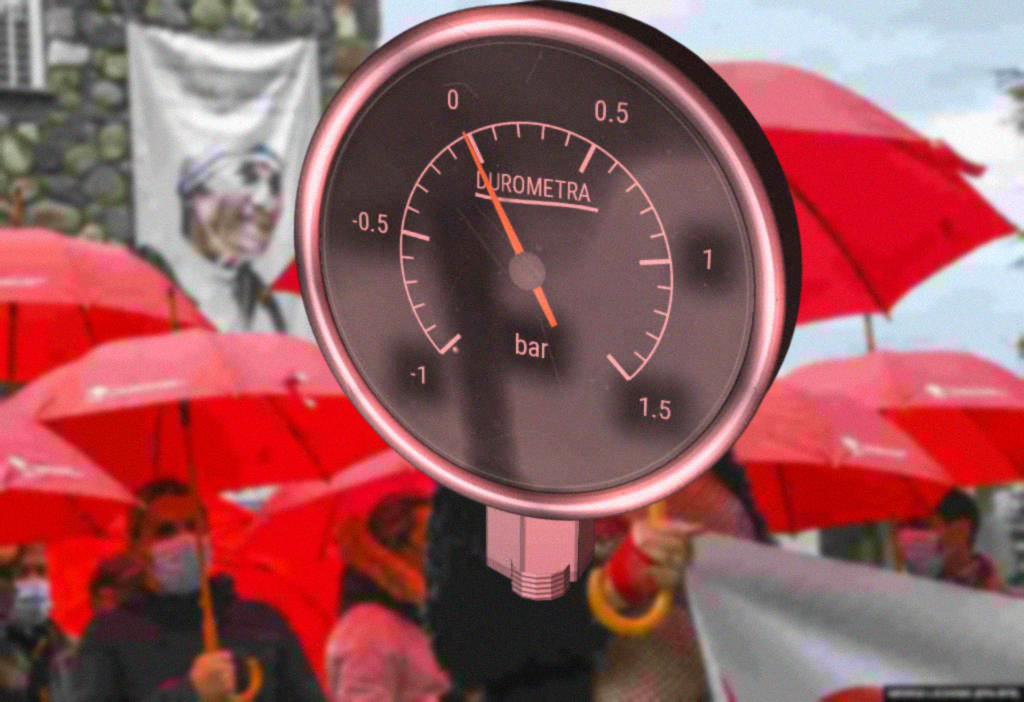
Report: 0 bar
